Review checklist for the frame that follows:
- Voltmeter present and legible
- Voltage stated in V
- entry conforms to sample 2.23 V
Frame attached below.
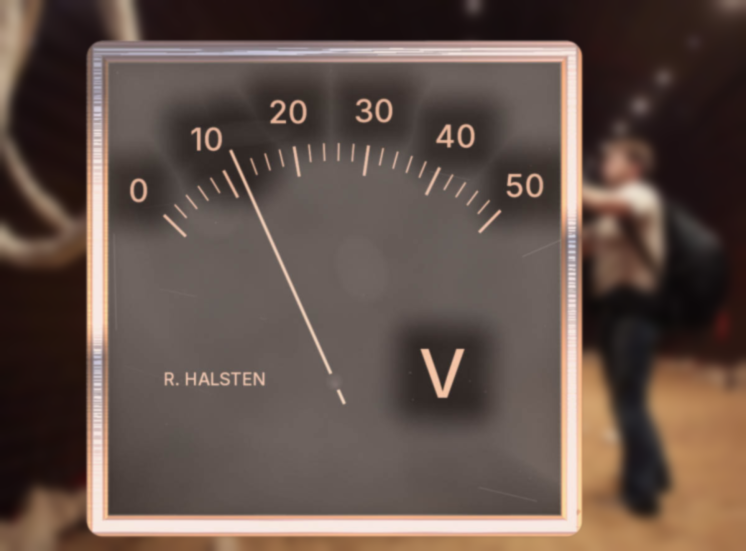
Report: 12 V
